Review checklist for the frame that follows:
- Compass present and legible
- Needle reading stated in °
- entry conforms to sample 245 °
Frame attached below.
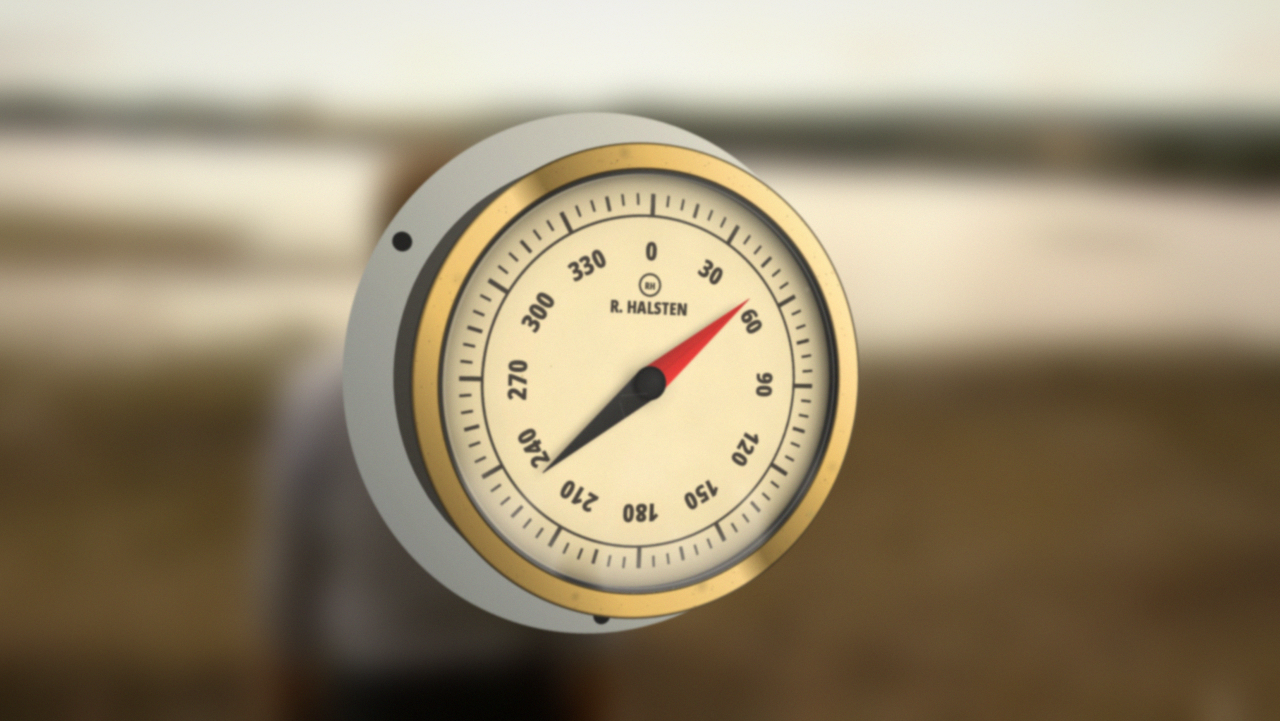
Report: 50 °
